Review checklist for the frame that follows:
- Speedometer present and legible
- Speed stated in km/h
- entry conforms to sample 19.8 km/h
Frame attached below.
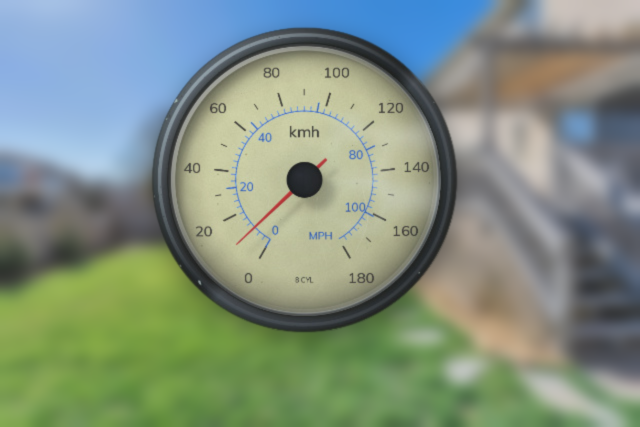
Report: 10 km/h
